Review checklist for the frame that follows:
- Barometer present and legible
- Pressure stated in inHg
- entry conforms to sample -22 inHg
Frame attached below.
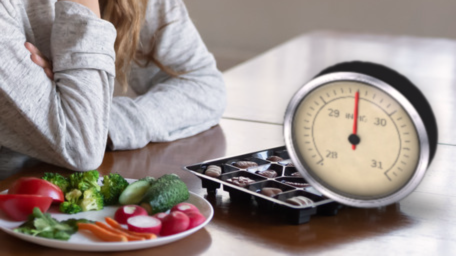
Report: 29.5 inHg
